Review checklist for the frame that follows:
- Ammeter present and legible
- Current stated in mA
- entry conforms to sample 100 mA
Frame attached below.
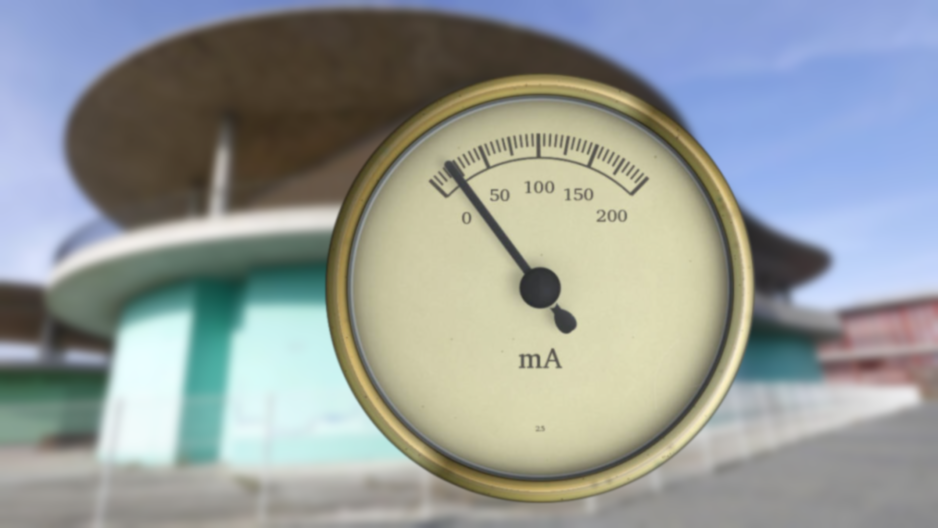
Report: 20 mA
